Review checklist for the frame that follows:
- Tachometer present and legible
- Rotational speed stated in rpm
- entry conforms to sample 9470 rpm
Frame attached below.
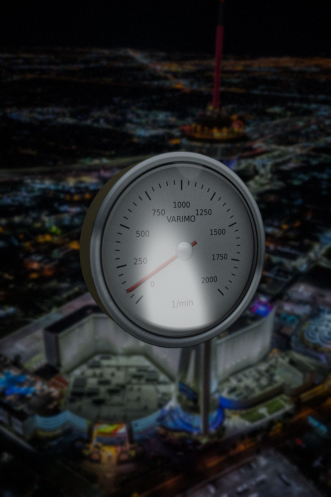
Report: 100 rpm
